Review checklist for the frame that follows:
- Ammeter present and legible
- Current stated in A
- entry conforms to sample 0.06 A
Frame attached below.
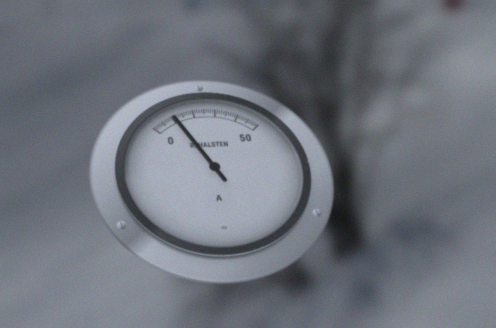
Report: 10 A
